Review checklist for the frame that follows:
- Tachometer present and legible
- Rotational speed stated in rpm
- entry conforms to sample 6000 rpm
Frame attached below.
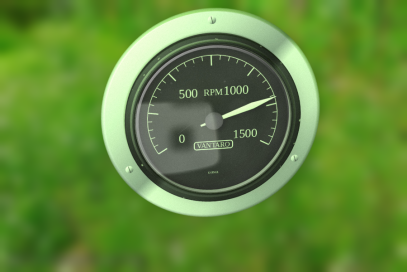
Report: 1200 rpm
